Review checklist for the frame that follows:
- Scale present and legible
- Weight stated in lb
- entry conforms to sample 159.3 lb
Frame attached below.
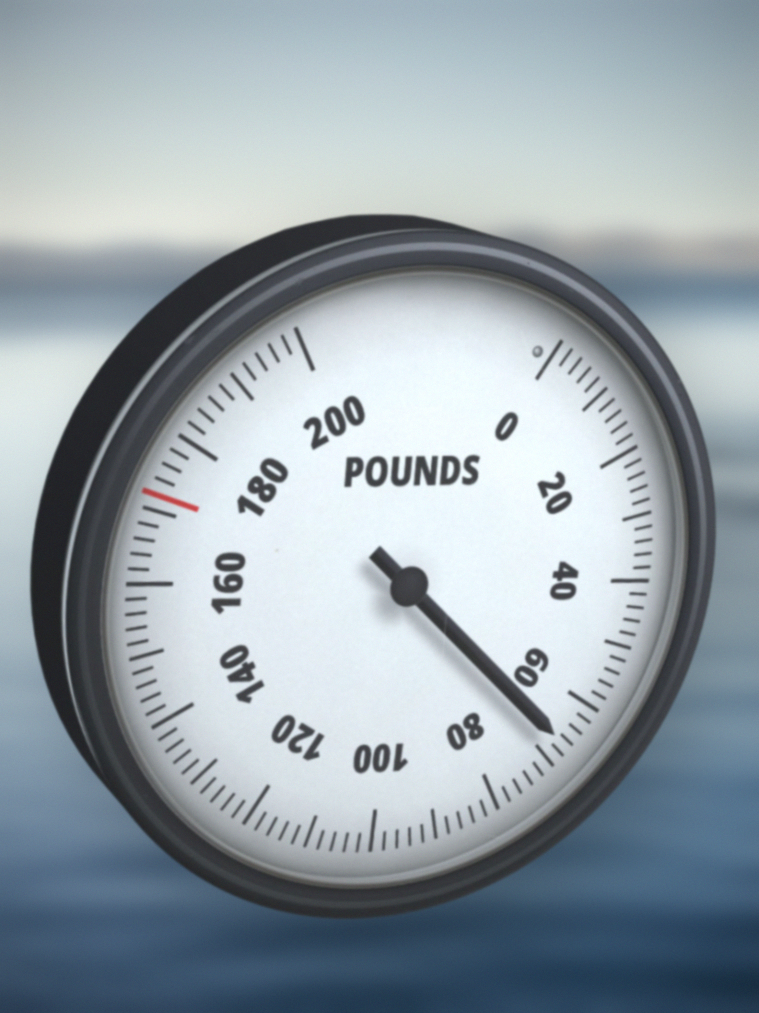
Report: 67 lb
